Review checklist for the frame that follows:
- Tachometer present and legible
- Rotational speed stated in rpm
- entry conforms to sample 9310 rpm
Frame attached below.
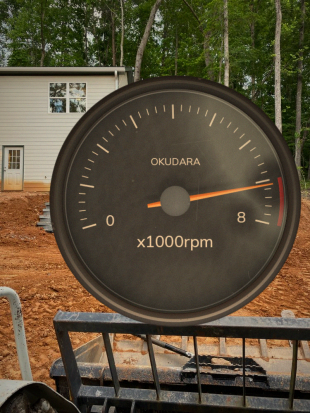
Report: 7100 rpm
